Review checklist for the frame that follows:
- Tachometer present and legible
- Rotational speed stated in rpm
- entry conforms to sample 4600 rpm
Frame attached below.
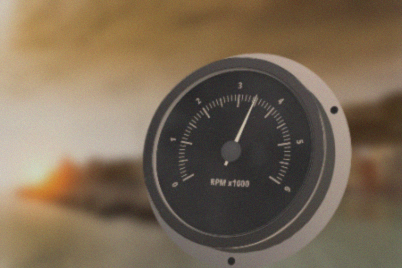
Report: 3500 rpm
